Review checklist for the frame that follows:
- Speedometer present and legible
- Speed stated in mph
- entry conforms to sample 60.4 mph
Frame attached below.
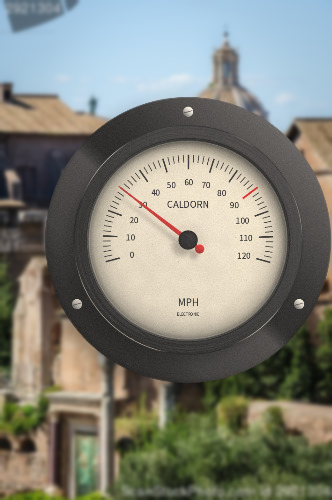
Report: 30 mph
